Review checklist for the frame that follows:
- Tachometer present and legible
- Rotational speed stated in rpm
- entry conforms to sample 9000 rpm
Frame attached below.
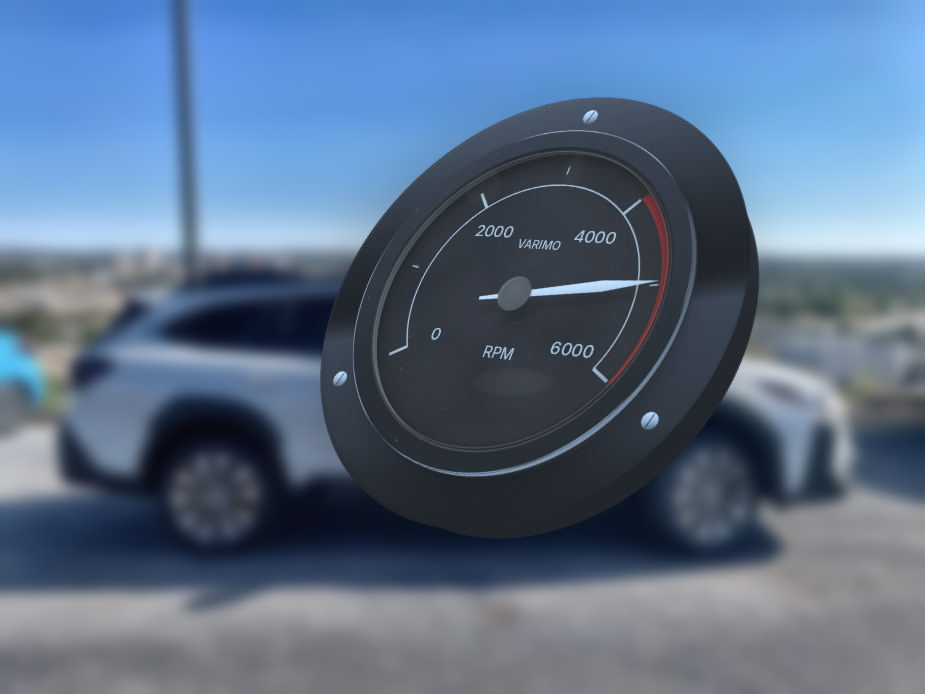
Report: 5000 rpm
